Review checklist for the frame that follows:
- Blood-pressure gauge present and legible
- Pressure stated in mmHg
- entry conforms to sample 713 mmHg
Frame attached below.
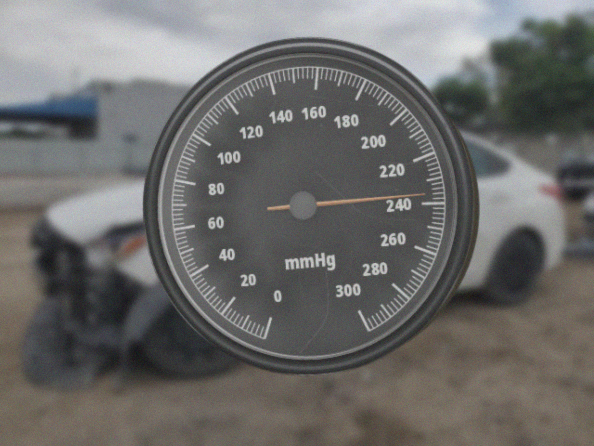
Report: 236 mmHg
